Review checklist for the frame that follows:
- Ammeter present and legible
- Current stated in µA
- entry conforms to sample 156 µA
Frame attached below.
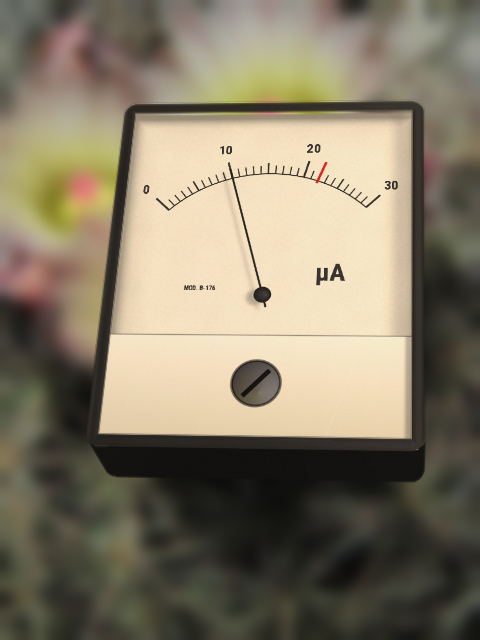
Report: 10 µA
